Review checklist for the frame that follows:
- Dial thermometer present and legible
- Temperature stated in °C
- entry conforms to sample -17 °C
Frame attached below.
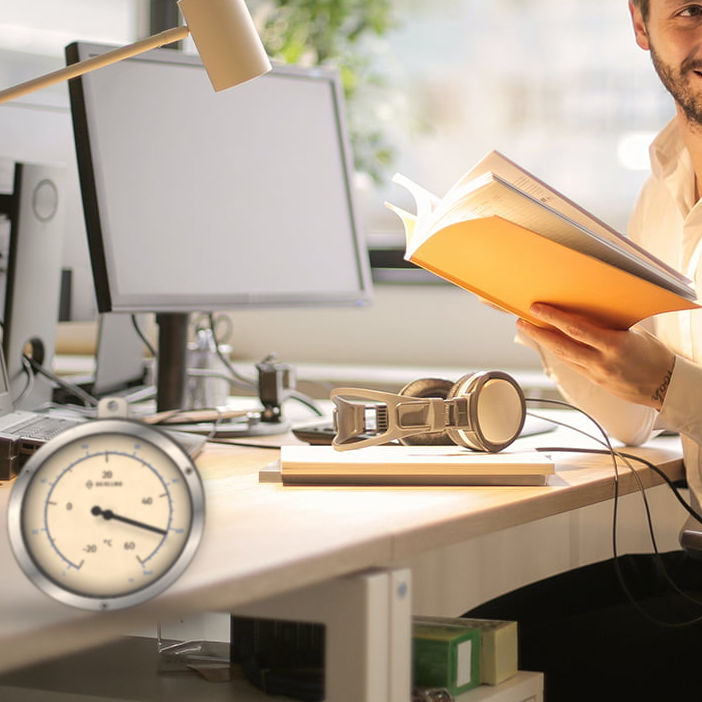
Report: 50 °C
